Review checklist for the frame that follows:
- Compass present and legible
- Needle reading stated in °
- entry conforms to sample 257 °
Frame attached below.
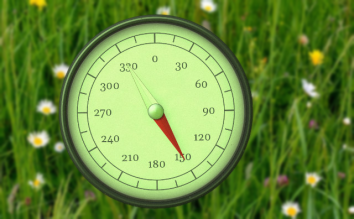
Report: 150 °
